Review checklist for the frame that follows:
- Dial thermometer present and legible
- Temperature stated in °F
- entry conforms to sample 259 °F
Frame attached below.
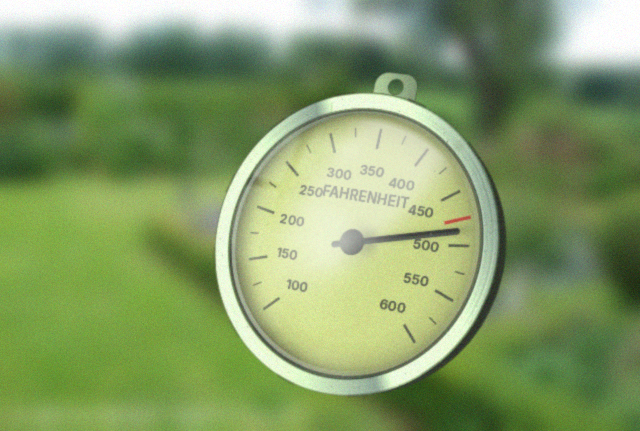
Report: 487.5 °F
